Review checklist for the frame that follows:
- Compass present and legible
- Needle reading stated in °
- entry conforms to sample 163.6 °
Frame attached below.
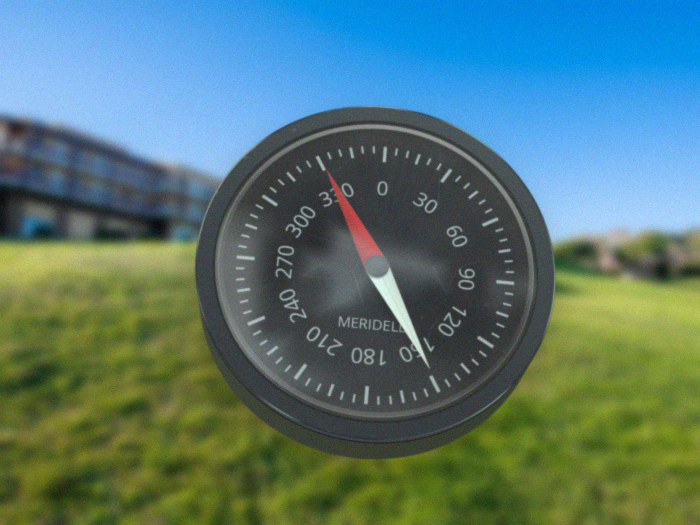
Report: 330 °
